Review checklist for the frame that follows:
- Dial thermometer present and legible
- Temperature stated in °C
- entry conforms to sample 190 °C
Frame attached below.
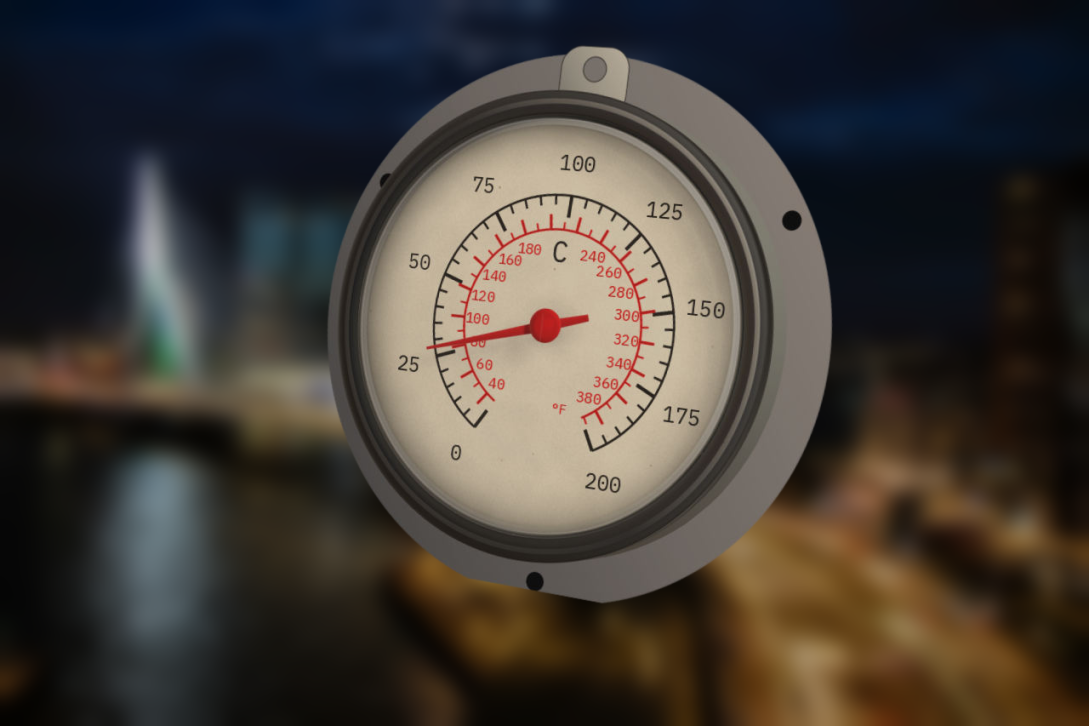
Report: 27.5 °C
